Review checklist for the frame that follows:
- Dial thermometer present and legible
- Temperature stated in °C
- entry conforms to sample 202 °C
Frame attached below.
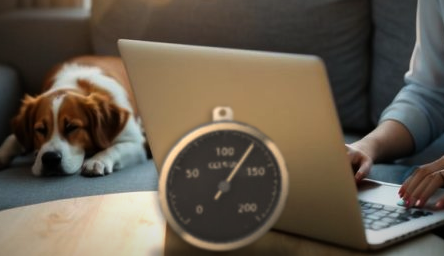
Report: 125 °C
